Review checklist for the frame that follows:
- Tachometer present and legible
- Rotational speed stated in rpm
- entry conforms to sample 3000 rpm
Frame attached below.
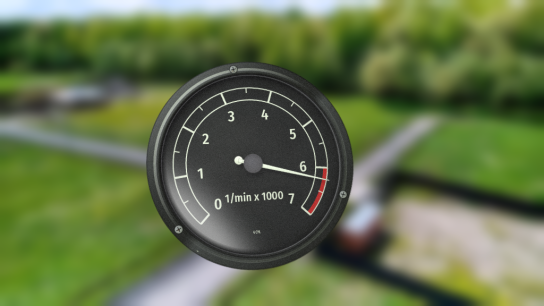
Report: 6250 rpm
